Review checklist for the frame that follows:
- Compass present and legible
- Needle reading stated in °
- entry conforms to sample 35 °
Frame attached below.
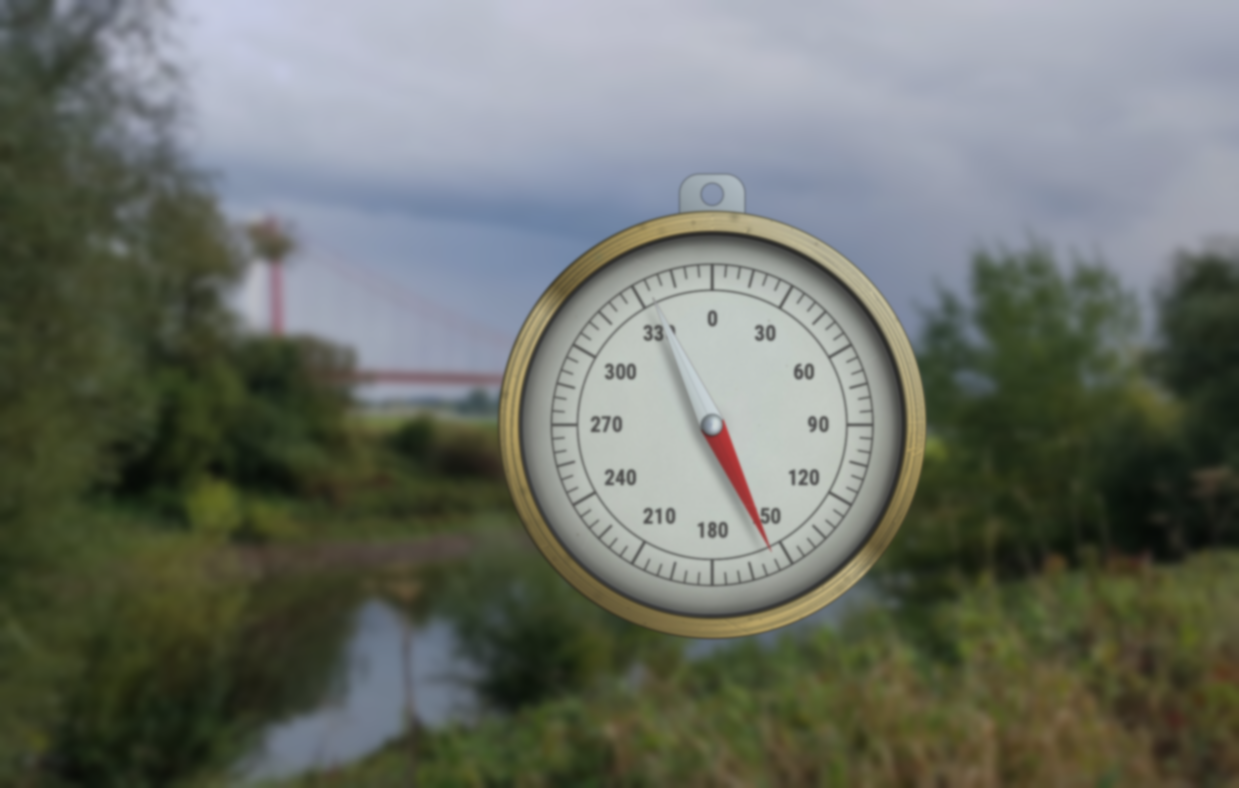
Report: 155 °
